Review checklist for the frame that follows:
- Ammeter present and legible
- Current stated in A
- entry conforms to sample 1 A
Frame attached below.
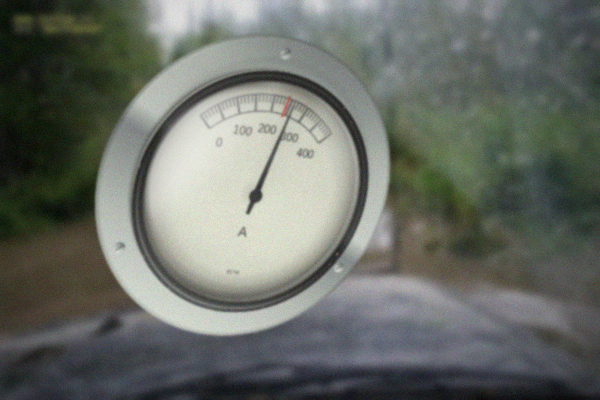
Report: 250 A
